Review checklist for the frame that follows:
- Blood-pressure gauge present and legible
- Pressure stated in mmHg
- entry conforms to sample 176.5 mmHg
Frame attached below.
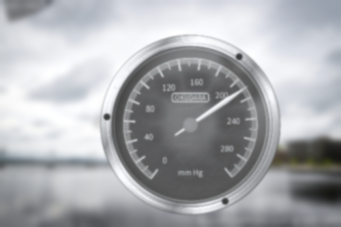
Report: 210 mmHg
